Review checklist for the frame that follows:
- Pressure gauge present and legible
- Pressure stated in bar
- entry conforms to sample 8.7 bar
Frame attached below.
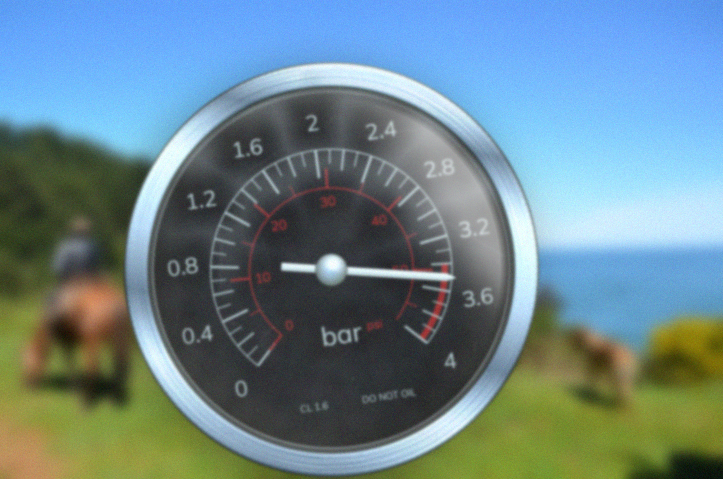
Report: 3.5 bar
